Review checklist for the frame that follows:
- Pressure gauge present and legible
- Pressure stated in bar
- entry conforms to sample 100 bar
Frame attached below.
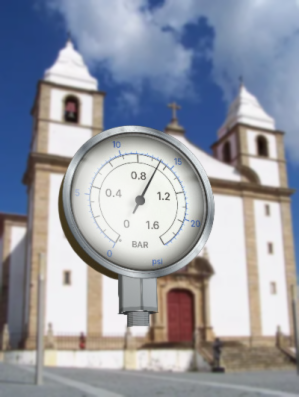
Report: 0.95 bar
